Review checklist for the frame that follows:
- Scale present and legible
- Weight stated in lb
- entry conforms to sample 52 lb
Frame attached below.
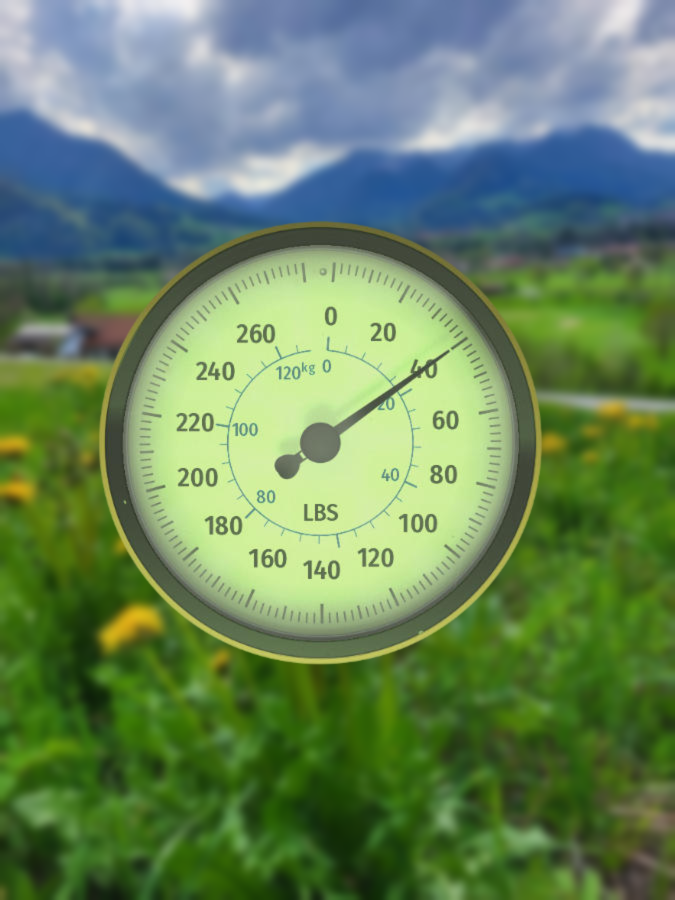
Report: 40 lb
